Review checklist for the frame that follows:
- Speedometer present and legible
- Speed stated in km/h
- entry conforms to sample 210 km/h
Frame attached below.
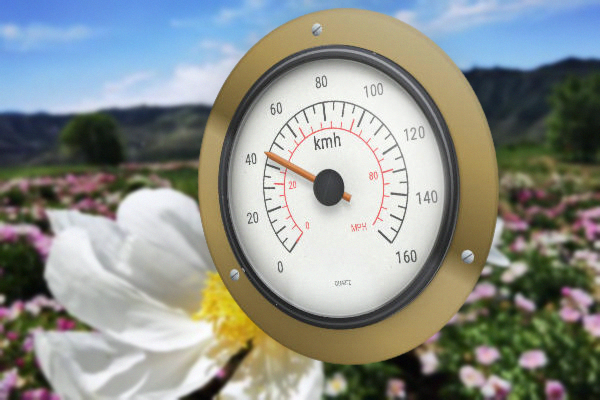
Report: 45 km/h
